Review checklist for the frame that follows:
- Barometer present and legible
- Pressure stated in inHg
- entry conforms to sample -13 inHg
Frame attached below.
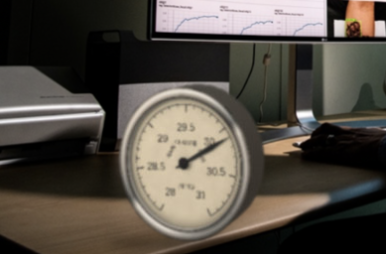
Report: 30.1 inHg
